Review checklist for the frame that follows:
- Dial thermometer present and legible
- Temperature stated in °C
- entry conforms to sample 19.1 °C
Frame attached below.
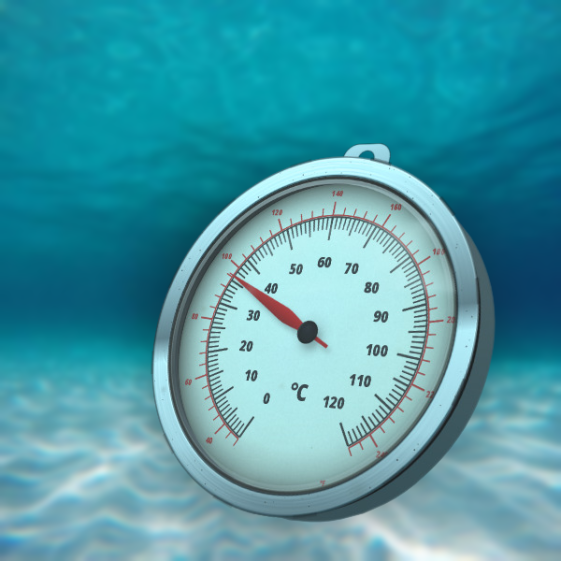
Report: 36 °C
